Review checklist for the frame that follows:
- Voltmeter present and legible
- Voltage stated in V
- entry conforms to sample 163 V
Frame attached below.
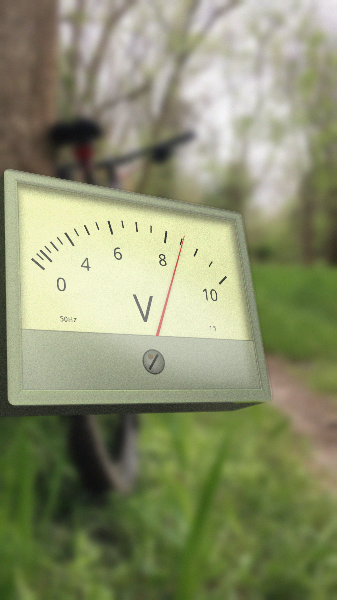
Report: 8.5 V
